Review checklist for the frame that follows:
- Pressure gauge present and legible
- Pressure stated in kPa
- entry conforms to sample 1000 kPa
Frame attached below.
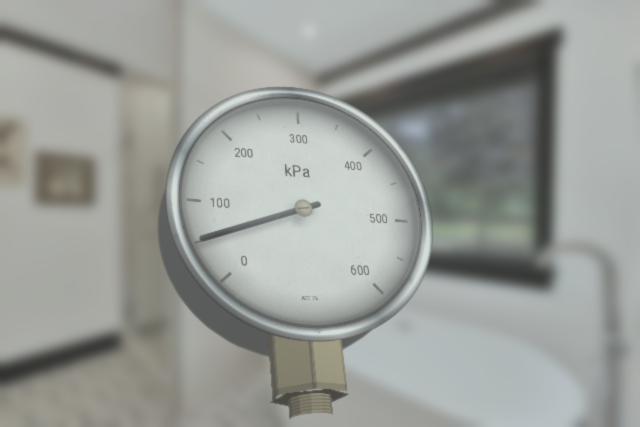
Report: 50 kPa
